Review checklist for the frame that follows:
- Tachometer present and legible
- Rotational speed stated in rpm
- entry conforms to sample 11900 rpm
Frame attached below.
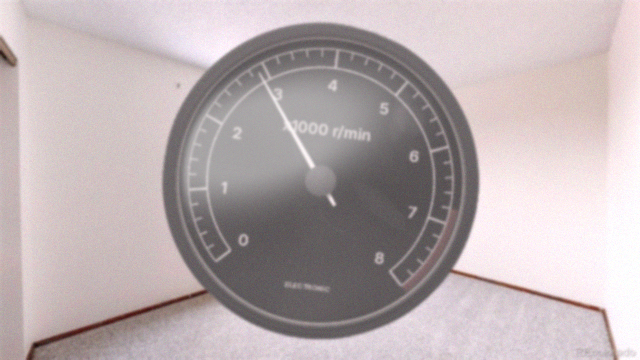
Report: 2900 rpm
